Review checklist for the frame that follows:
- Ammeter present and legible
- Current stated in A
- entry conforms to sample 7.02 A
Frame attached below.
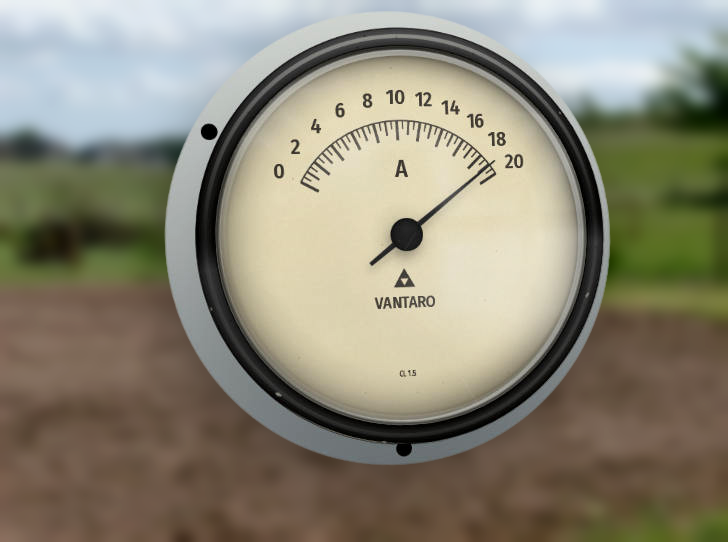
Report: 19 A
